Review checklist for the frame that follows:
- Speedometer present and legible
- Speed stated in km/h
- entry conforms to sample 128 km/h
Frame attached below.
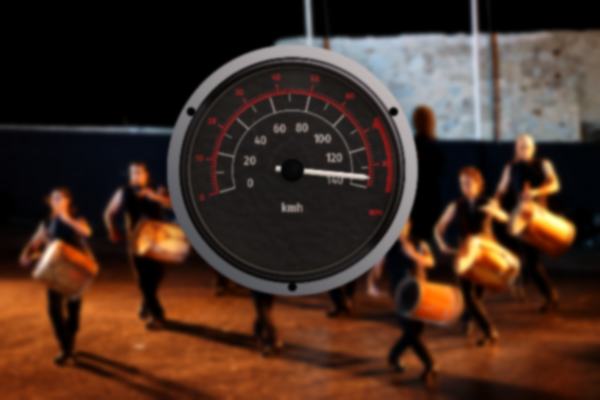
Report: 135 km/h
